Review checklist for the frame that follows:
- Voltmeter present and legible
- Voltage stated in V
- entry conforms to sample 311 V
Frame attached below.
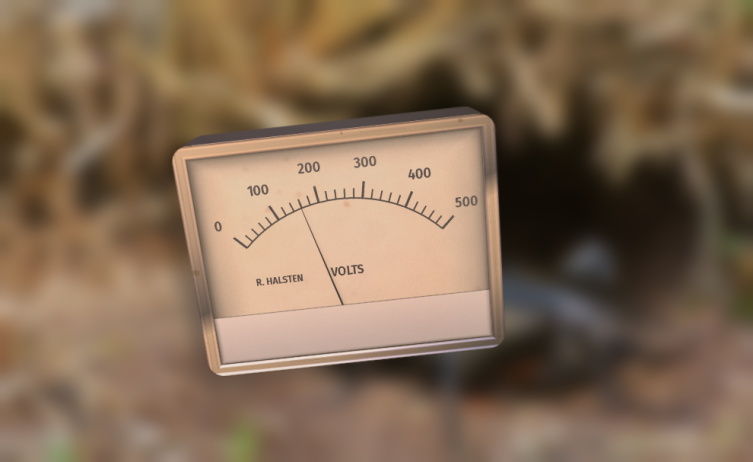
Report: 160 V
